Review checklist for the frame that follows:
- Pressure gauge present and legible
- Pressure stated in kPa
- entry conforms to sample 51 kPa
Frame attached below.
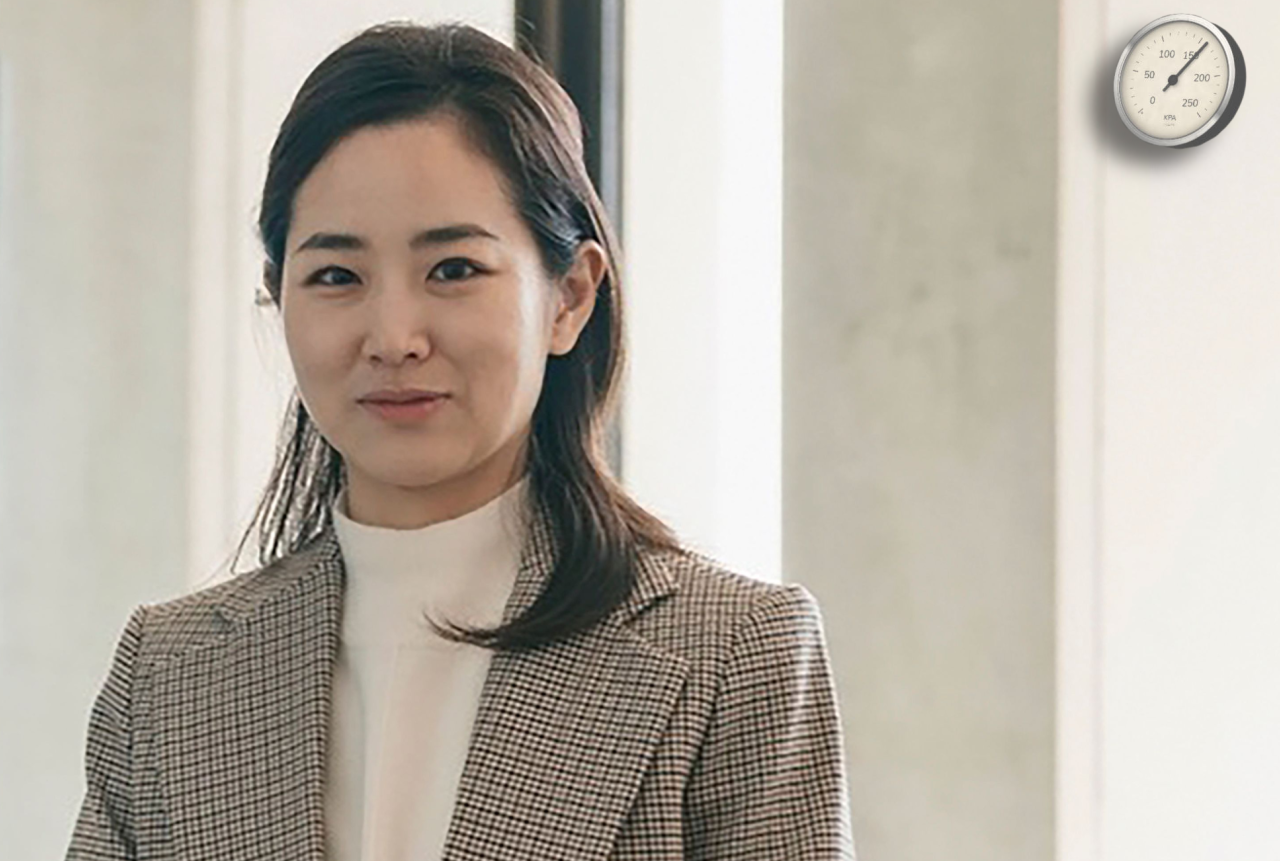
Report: 160 kPa
